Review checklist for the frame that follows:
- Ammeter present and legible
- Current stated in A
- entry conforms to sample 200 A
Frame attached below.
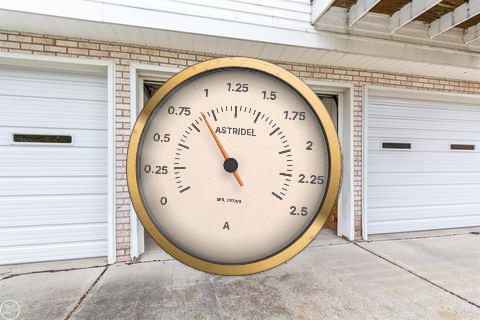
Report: 0.9 A
